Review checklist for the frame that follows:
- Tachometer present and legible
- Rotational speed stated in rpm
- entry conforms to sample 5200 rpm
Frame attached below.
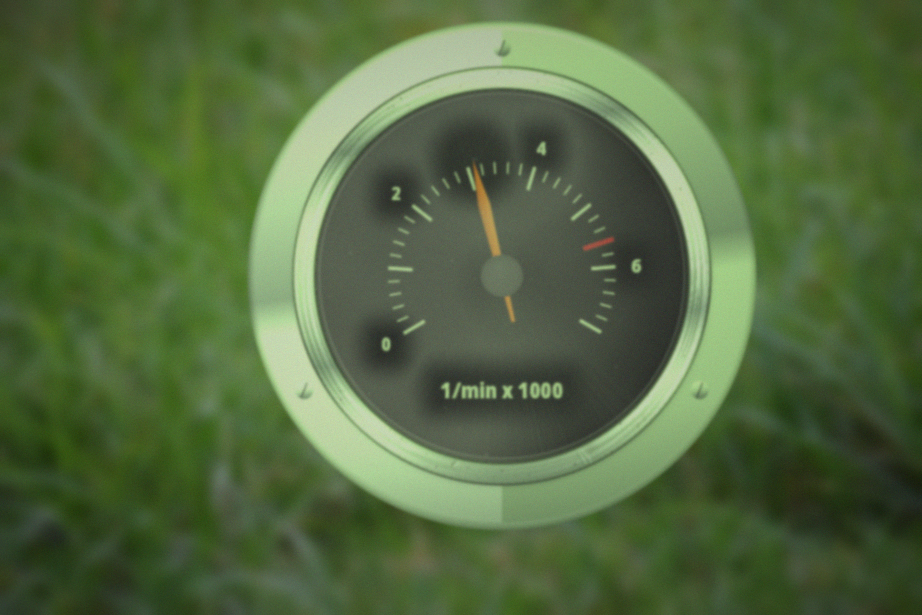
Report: 3100 rpm
